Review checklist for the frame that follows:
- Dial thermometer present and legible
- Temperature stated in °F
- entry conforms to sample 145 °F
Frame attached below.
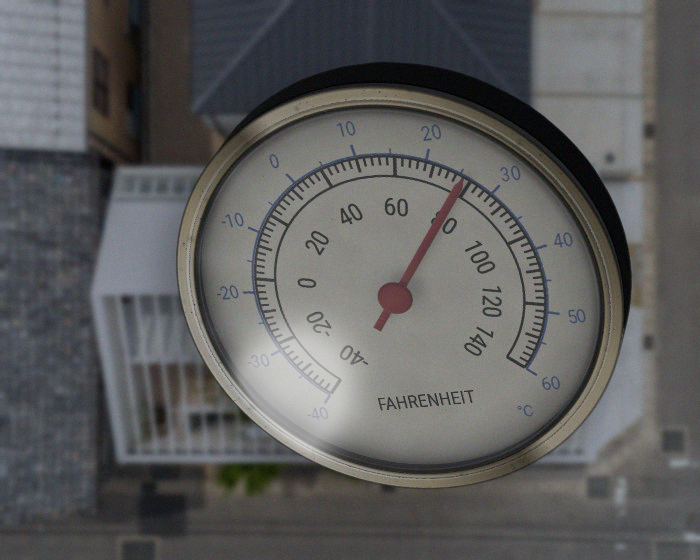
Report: 78 °F
